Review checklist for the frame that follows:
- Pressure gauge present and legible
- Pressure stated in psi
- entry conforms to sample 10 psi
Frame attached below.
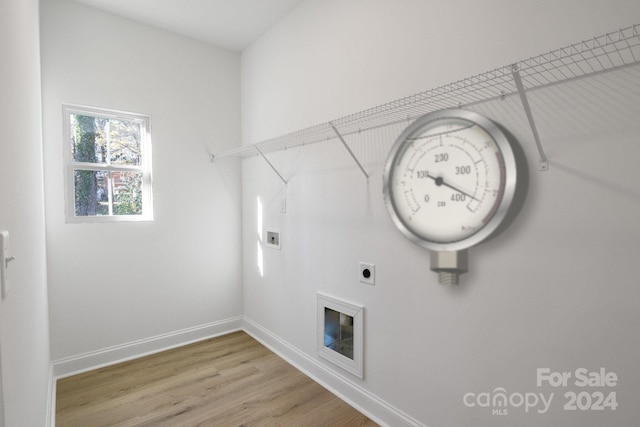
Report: 375 psi
